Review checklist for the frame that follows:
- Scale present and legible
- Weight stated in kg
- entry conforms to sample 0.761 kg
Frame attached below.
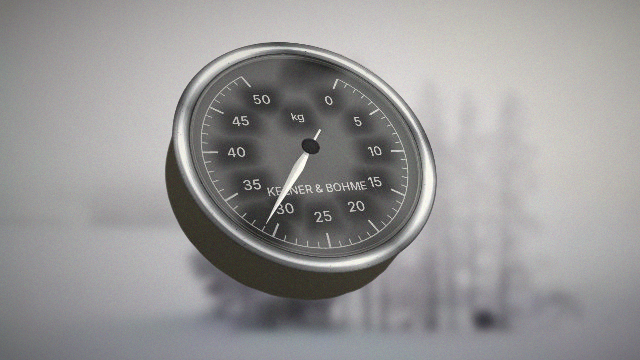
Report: 31 kg
